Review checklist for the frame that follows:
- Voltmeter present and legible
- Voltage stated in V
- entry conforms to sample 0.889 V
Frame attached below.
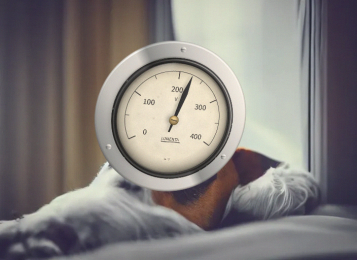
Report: 225 V
